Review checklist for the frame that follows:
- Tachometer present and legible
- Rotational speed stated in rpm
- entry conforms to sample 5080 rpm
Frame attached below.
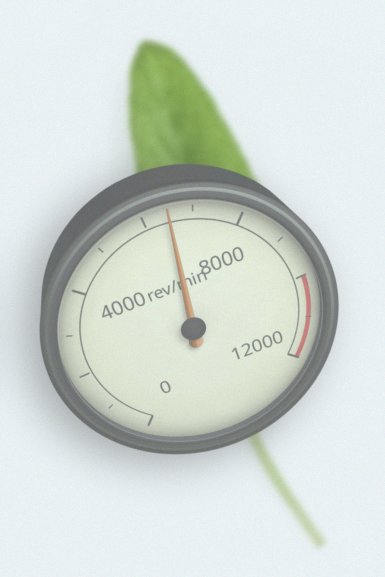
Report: 6500 rpm
